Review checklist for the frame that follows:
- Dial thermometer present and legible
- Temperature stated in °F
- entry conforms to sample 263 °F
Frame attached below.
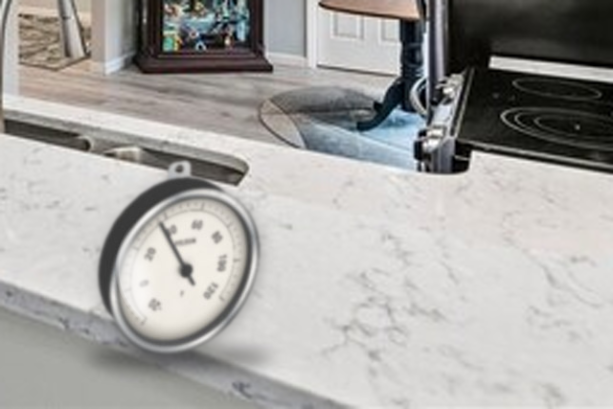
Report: 36 °F
